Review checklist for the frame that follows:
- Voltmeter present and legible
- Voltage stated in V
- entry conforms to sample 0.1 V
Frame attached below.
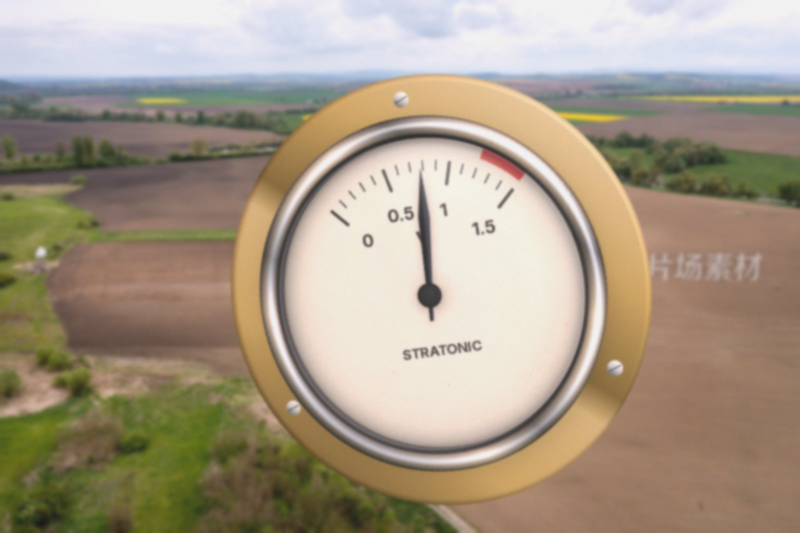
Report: 0.8 V
